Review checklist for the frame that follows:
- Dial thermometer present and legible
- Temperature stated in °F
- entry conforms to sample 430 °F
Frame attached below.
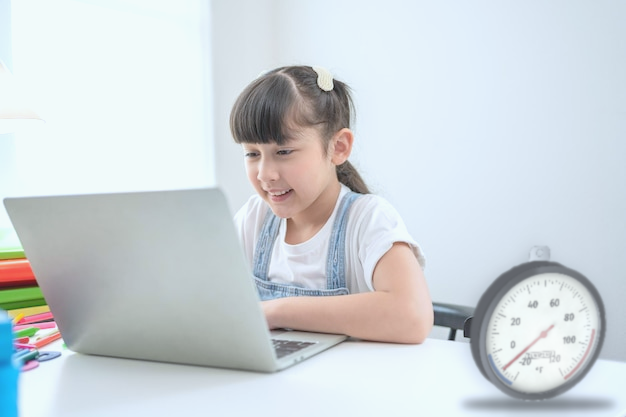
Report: -10 °F
